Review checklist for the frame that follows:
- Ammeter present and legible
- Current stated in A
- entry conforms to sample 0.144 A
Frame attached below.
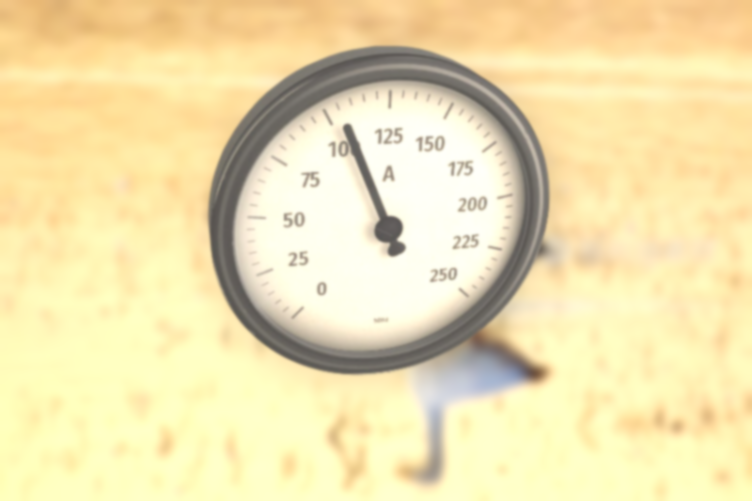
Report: 105 A
